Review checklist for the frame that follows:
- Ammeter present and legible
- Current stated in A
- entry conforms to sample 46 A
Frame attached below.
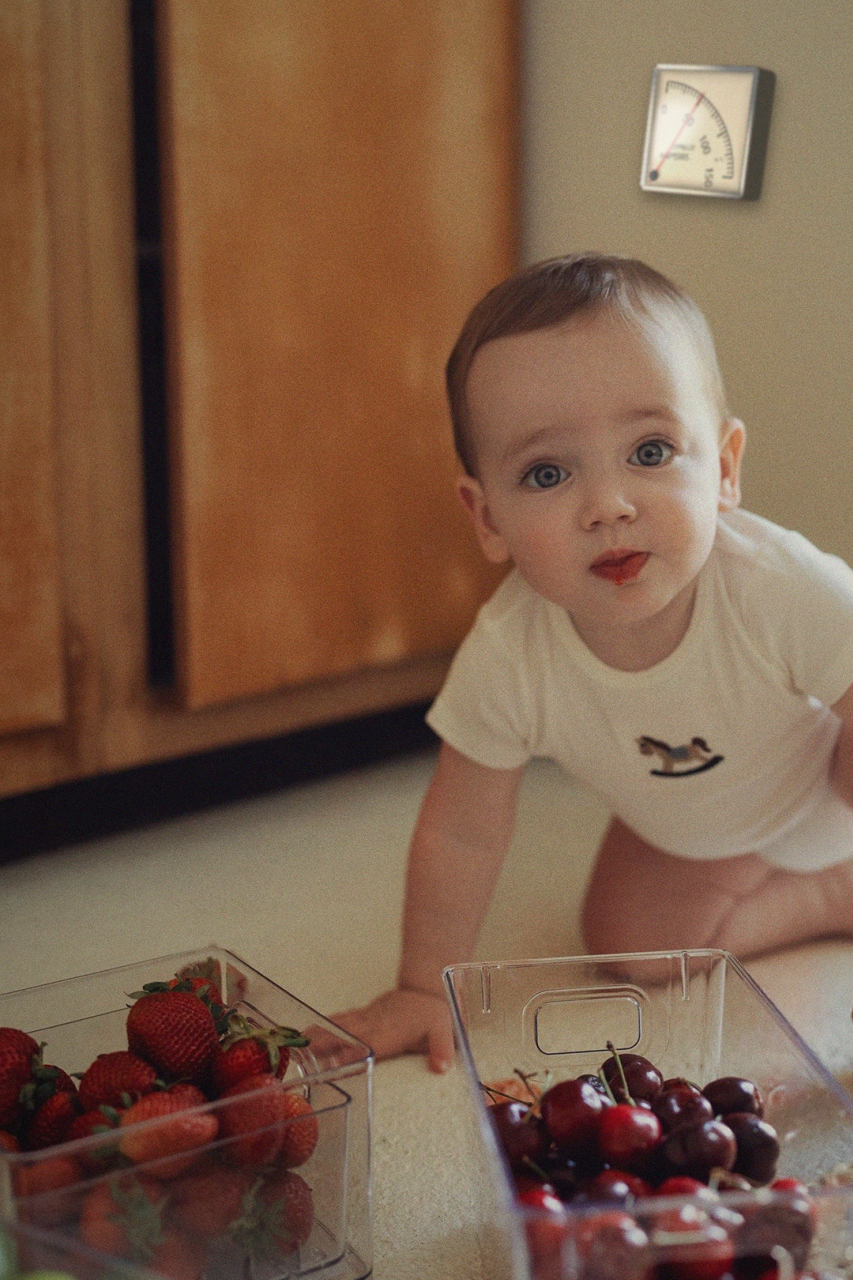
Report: 50 A
